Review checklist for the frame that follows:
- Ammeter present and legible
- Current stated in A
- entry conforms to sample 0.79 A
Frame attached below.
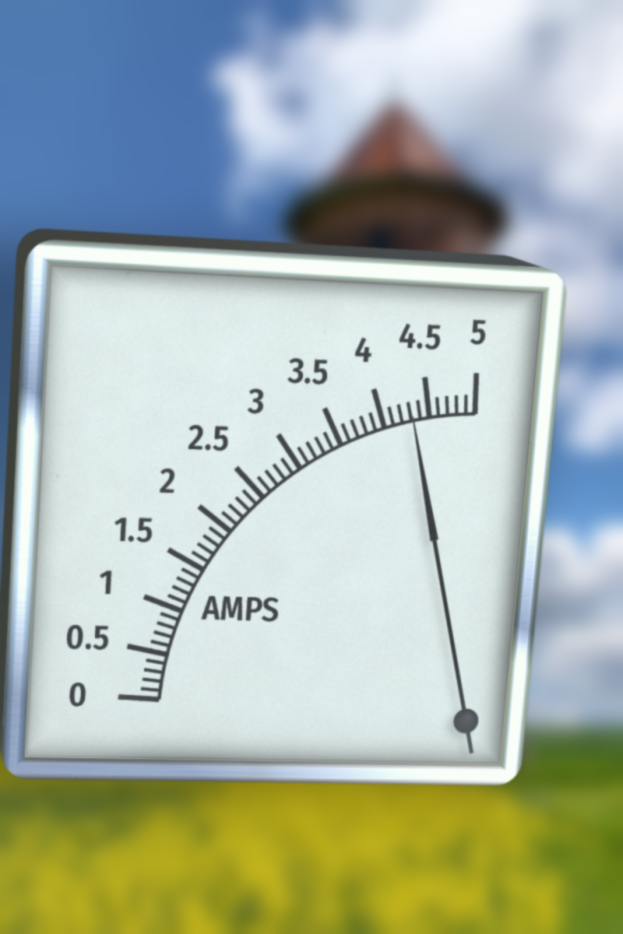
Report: 4.3 A
